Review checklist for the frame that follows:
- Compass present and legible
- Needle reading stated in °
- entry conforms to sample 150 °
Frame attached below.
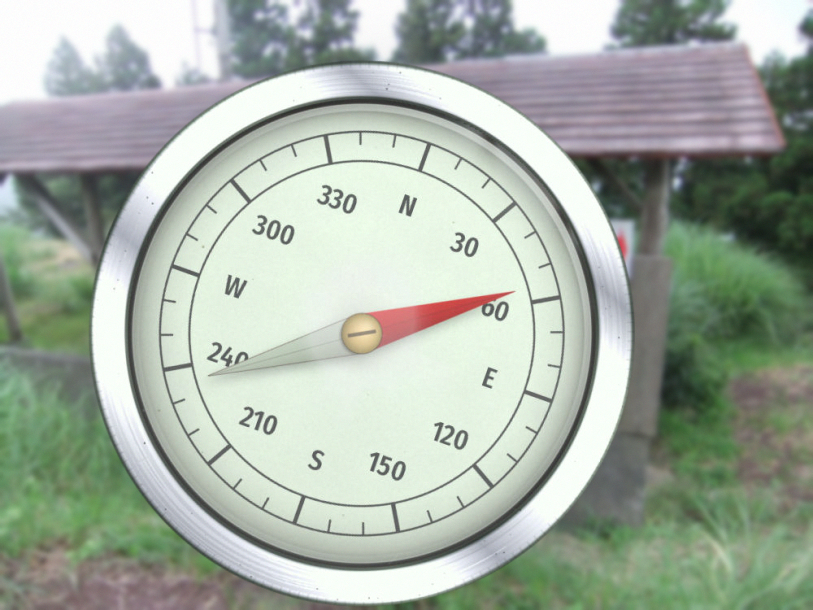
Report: 55 °
